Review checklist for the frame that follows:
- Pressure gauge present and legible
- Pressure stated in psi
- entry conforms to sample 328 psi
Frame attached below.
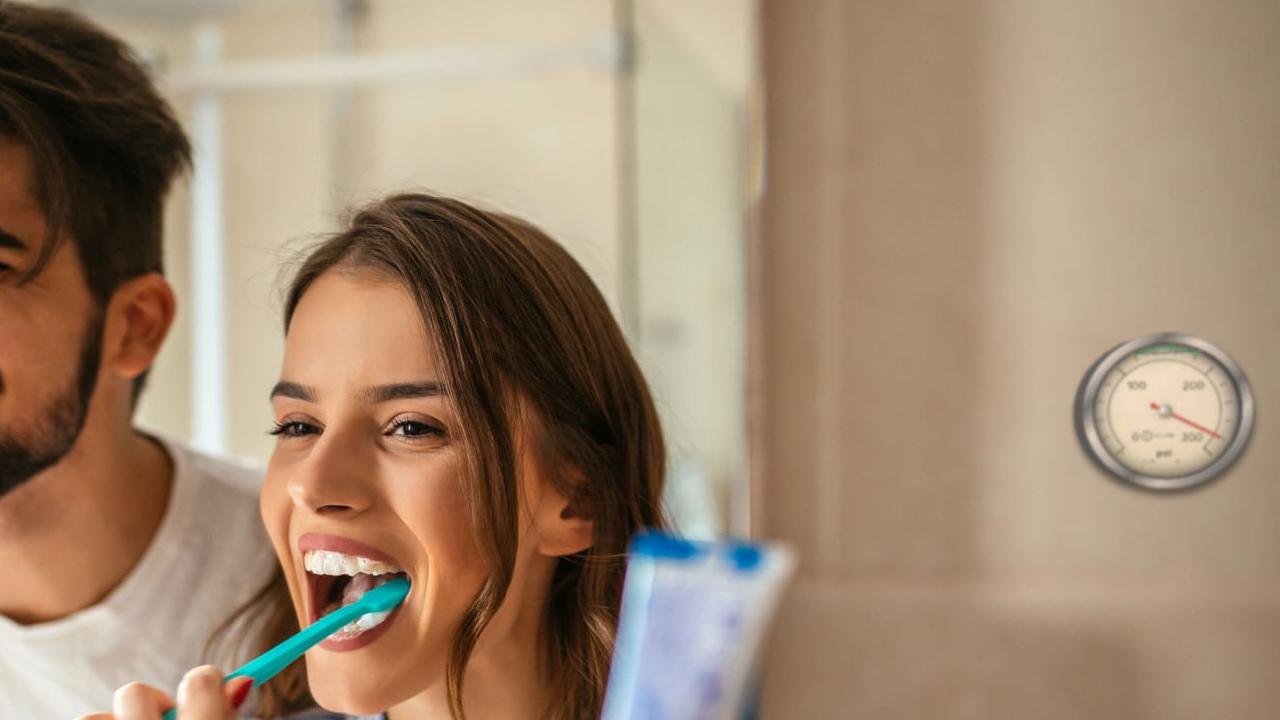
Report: 280 psi
